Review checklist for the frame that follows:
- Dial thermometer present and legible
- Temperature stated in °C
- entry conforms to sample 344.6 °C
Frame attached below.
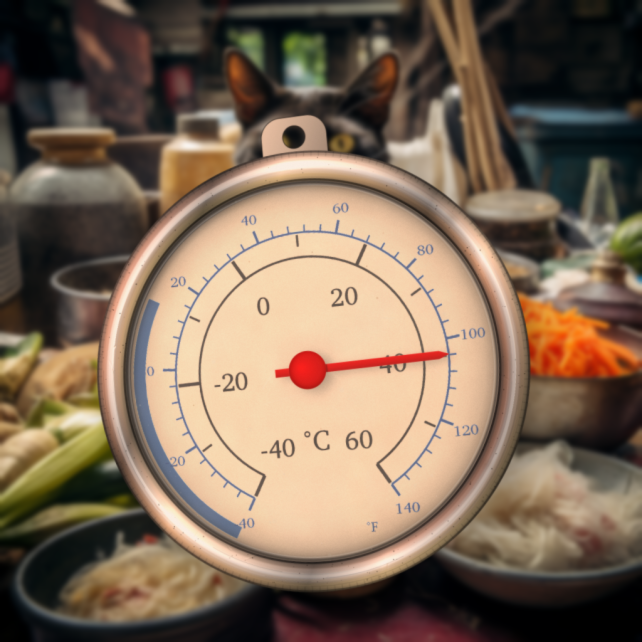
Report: 40 °C
